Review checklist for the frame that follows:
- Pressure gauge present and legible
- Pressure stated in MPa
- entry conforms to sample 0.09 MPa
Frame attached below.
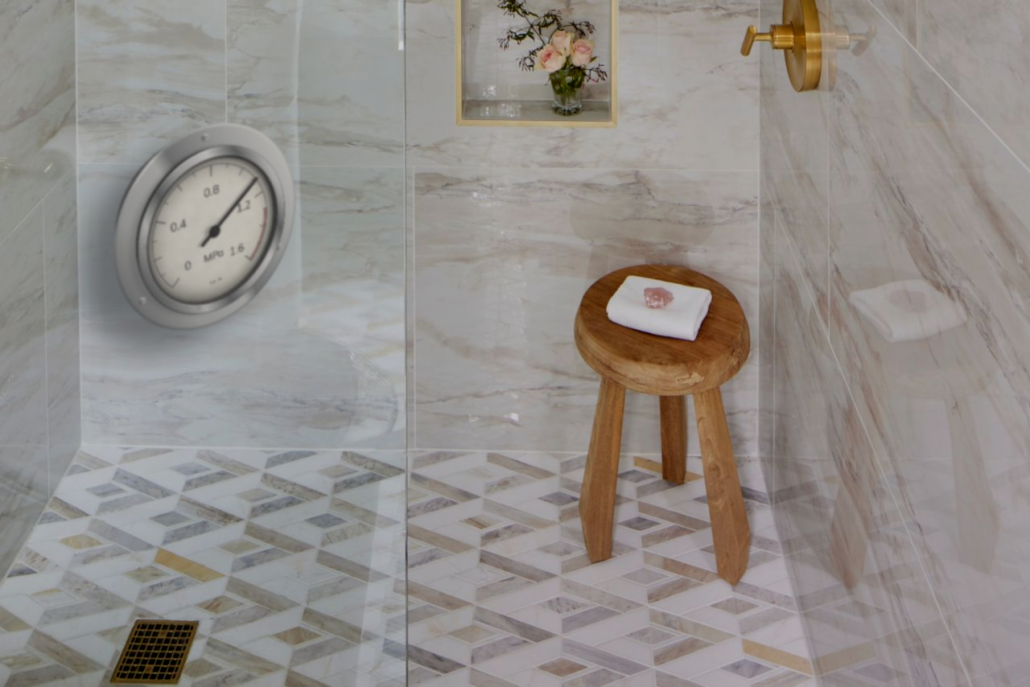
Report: 1.1 MPa
